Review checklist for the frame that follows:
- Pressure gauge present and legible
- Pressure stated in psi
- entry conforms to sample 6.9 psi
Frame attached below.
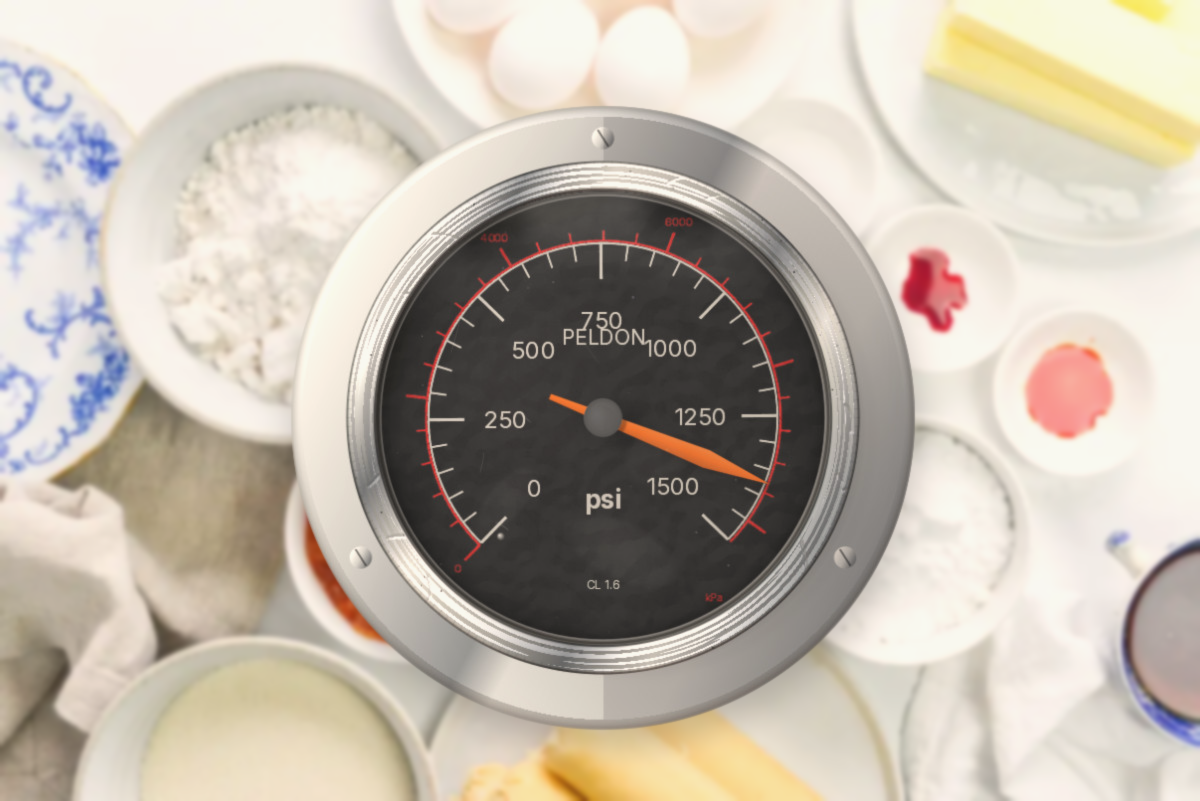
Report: 1375 psi
